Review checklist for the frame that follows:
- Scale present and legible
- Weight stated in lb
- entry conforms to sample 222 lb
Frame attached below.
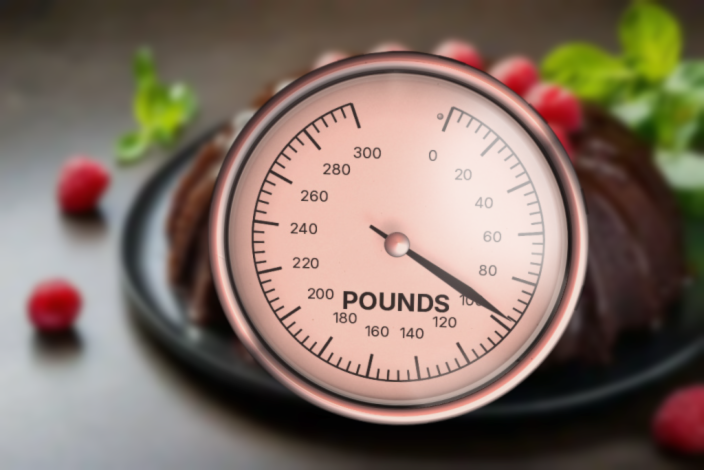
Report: 96 lb
